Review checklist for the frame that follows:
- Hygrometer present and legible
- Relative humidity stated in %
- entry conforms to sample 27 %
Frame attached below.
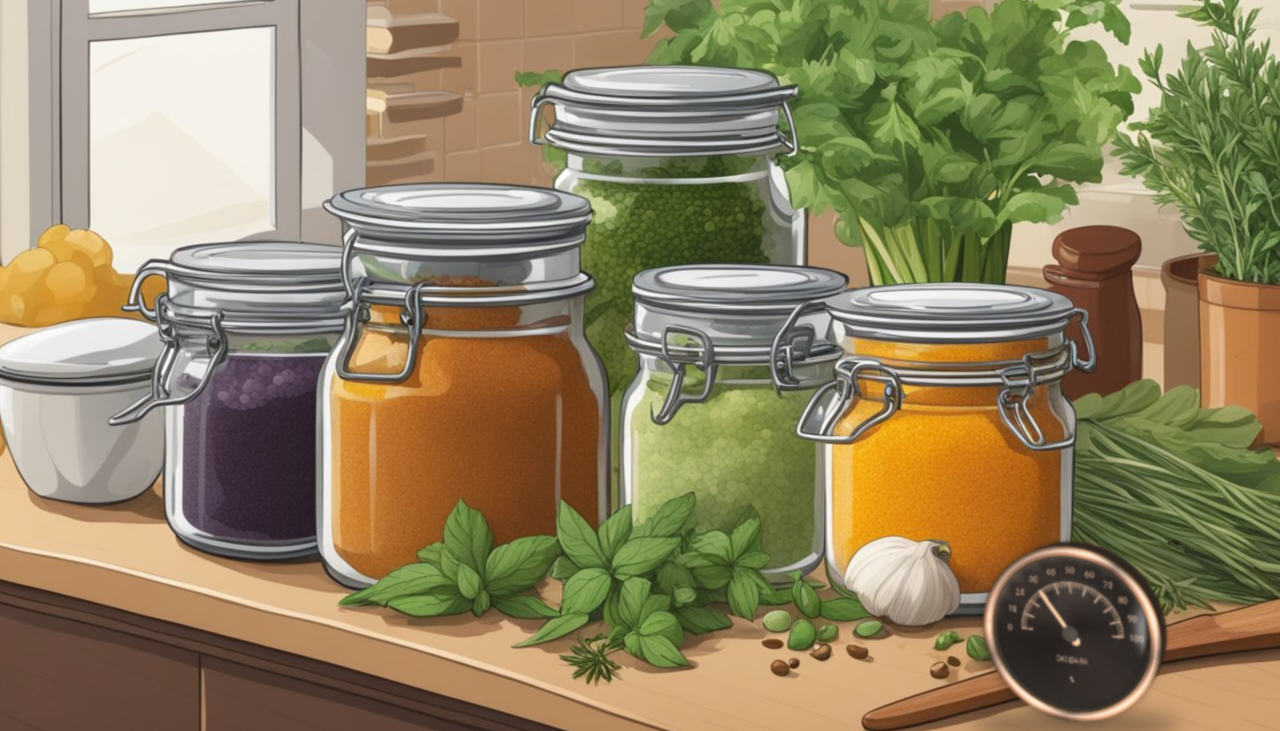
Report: 30 %
